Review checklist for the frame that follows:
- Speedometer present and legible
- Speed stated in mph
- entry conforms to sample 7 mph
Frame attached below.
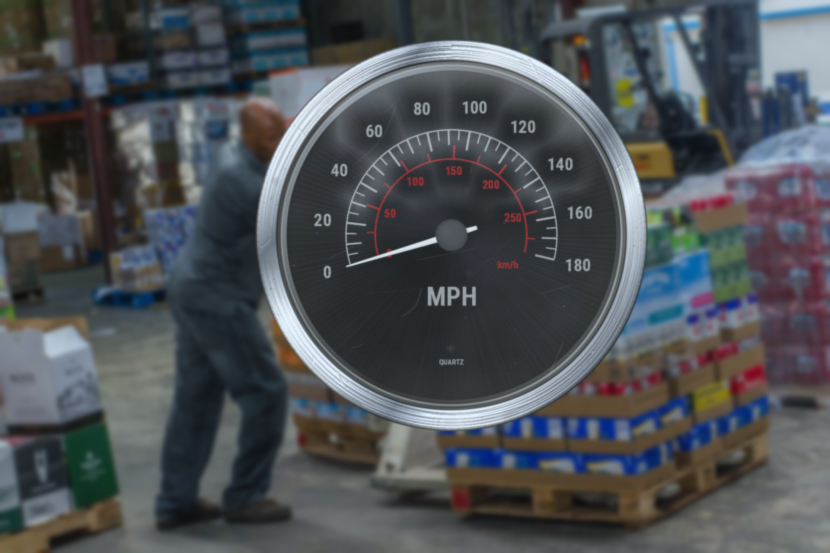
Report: 0 mph
